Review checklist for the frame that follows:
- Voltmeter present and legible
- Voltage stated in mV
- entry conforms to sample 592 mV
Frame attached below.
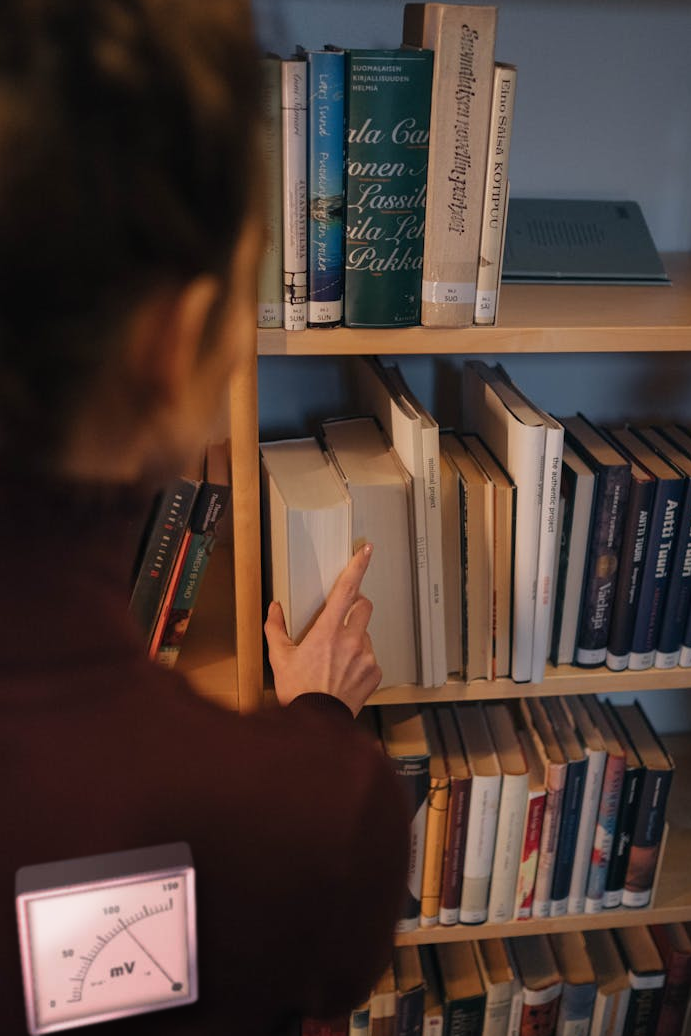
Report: 100 mV
